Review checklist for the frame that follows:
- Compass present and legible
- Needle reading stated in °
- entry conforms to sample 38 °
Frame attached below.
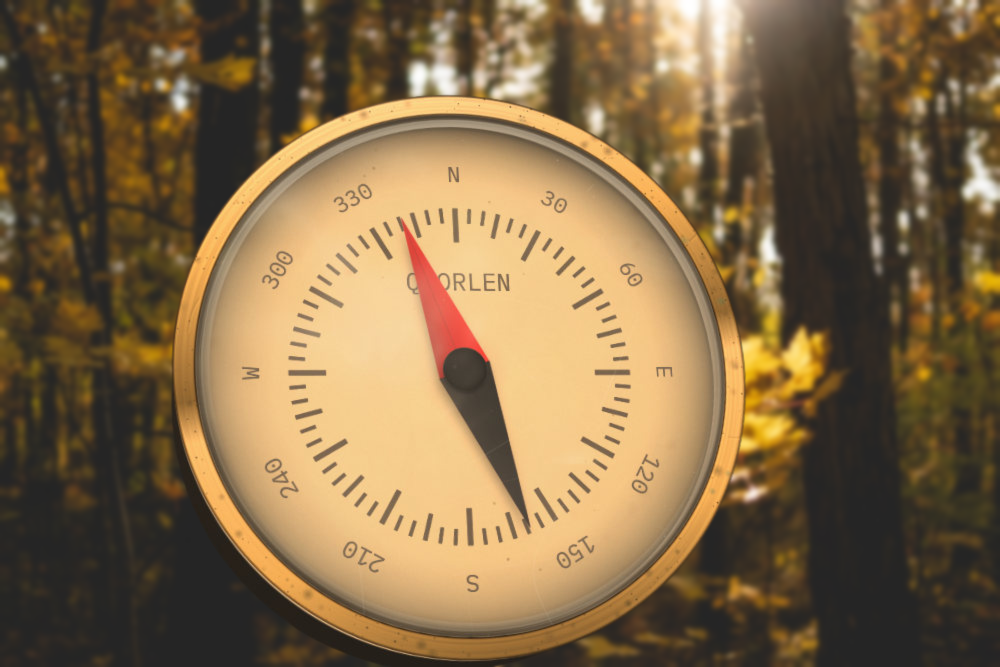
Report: 340 °
